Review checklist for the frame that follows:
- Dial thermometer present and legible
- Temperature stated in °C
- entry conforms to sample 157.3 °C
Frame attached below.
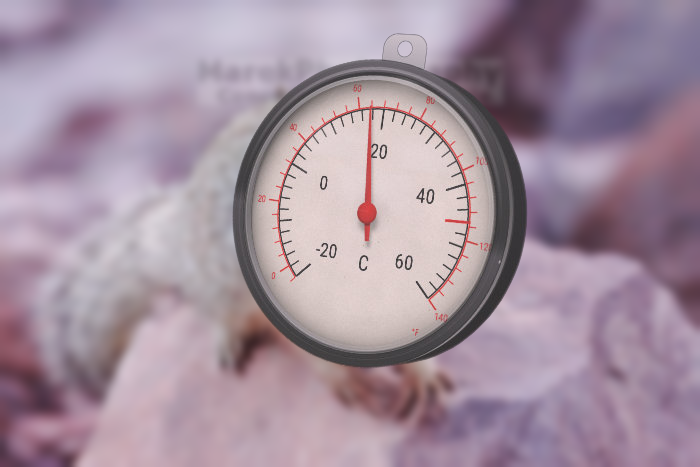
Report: 18 °C
